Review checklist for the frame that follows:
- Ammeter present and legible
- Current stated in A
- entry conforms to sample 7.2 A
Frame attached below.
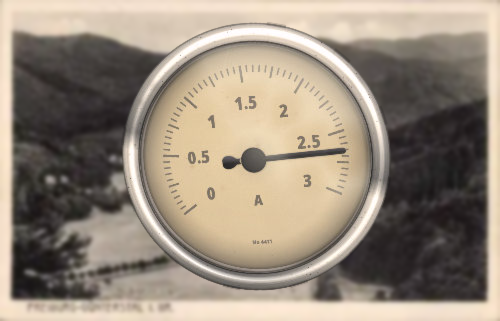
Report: 2.65 A
